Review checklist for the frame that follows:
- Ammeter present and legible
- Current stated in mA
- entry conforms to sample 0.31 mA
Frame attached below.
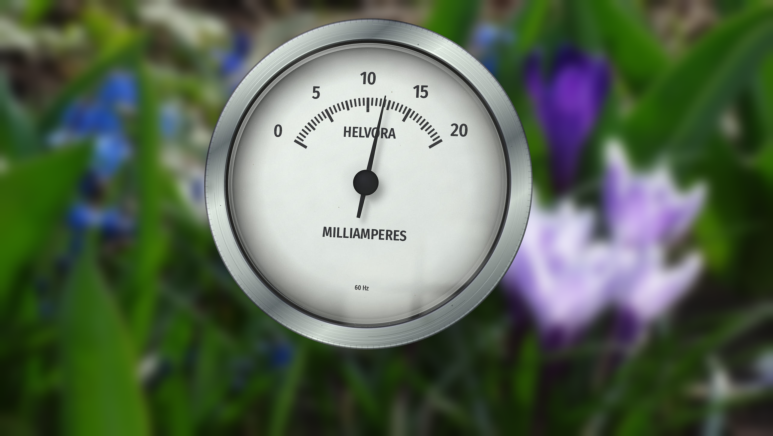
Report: 12 mA
